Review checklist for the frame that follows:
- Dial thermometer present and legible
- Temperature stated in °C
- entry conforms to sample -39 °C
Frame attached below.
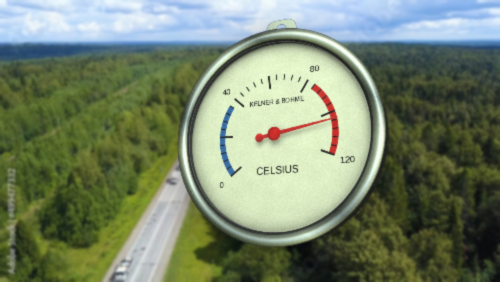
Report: 104 °C
